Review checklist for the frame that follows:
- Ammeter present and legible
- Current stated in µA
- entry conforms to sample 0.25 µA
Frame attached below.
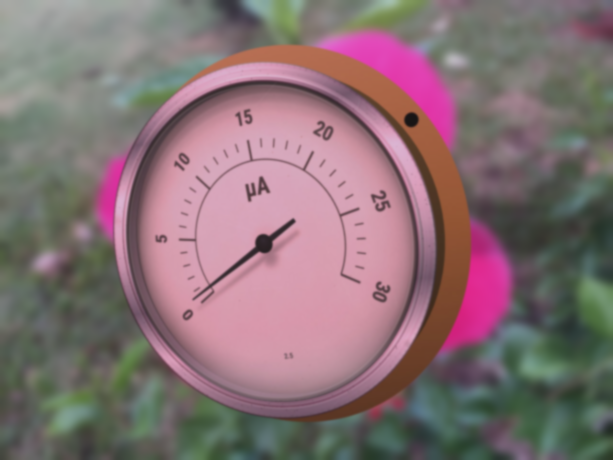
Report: 0.5 µA
